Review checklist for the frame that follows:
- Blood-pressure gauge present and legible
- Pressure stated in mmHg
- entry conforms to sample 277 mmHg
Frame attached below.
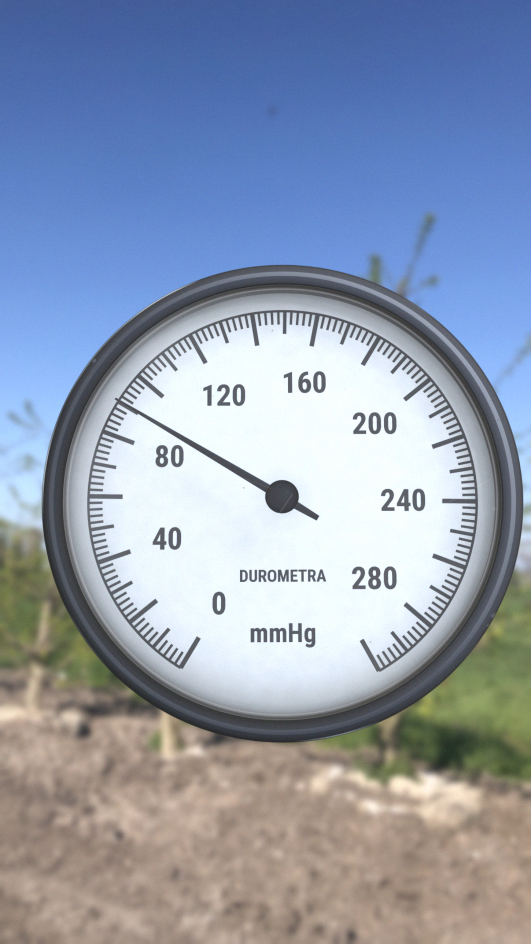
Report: 90 mmHg
